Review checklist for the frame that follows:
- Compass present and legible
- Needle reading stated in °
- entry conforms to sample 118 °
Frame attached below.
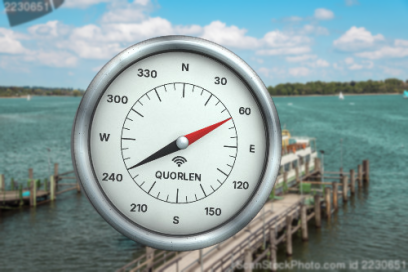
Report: 60 °
